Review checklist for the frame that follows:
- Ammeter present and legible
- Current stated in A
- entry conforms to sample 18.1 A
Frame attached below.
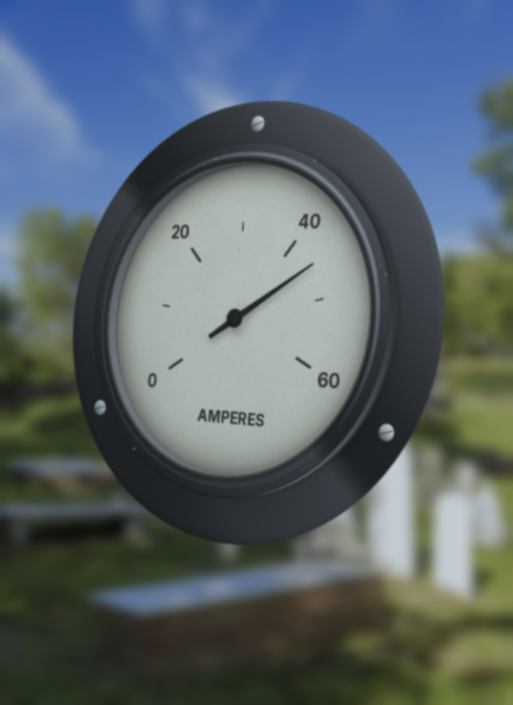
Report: 45 A
